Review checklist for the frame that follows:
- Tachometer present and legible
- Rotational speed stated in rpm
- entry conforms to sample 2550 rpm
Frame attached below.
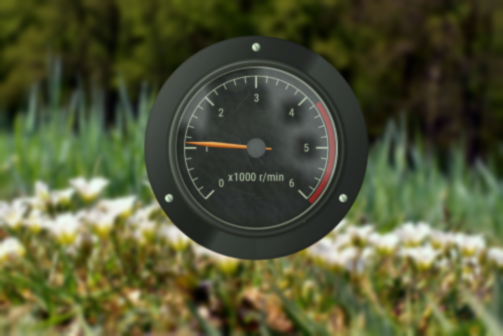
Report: 1100 rpm
